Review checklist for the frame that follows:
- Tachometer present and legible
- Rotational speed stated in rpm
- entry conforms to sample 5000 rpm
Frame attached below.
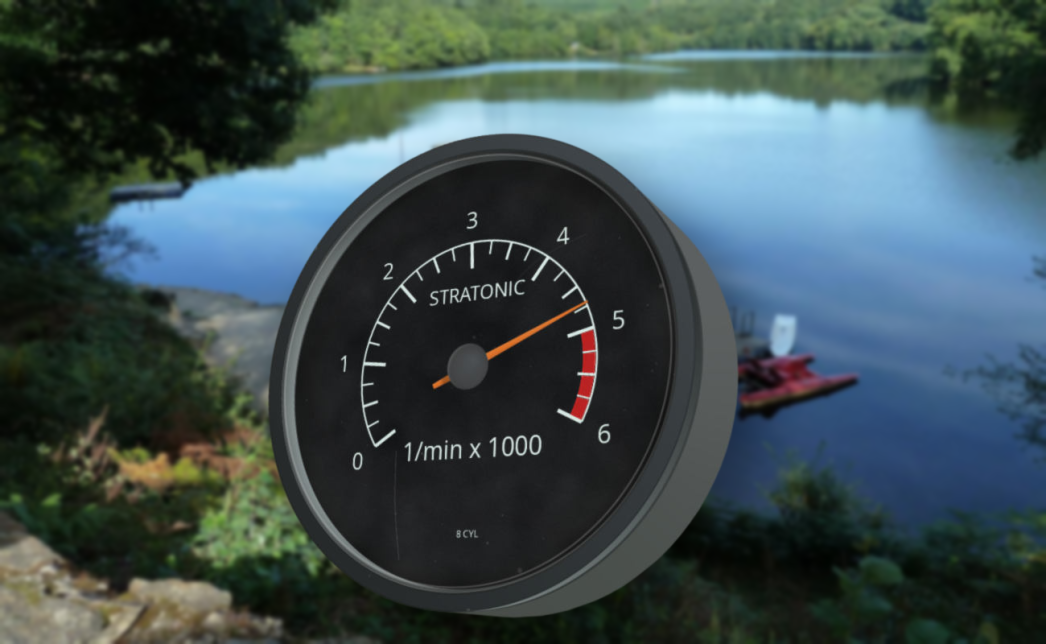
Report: 4750 rpm
